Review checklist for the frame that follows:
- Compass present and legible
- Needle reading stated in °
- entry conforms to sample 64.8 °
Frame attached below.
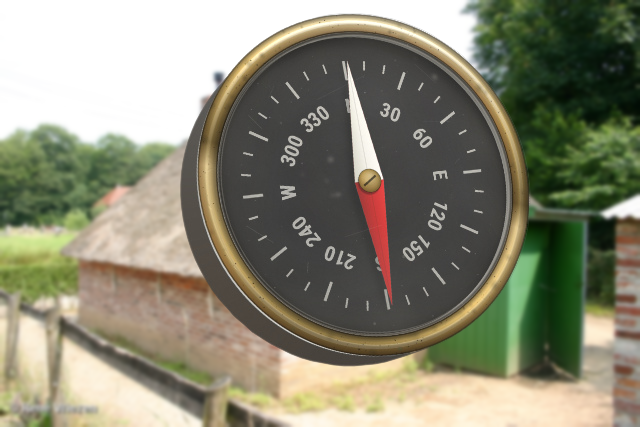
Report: 180 °
